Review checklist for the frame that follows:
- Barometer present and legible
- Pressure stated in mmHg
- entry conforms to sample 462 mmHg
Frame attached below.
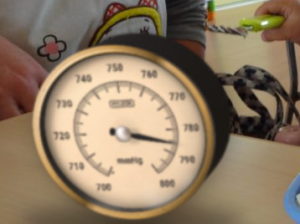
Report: 785 mmHg
